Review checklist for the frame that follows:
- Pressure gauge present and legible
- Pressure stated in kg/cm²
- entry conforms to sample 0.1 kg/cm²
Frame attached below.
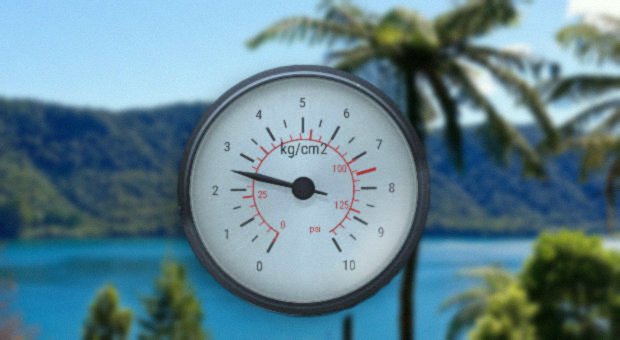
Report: 2.5 kg/cm²
